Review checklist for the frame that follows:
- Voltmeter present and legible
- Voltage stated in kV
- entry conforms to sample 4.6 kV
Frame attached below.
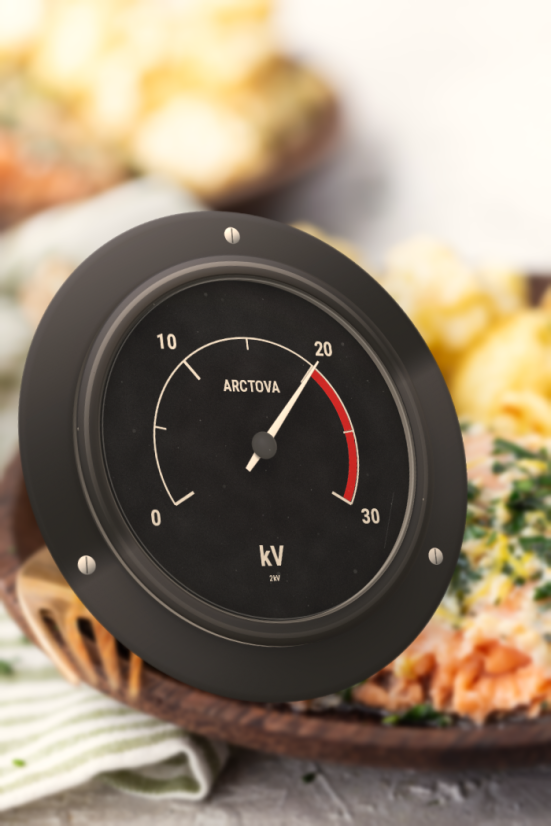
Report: 20 kV
